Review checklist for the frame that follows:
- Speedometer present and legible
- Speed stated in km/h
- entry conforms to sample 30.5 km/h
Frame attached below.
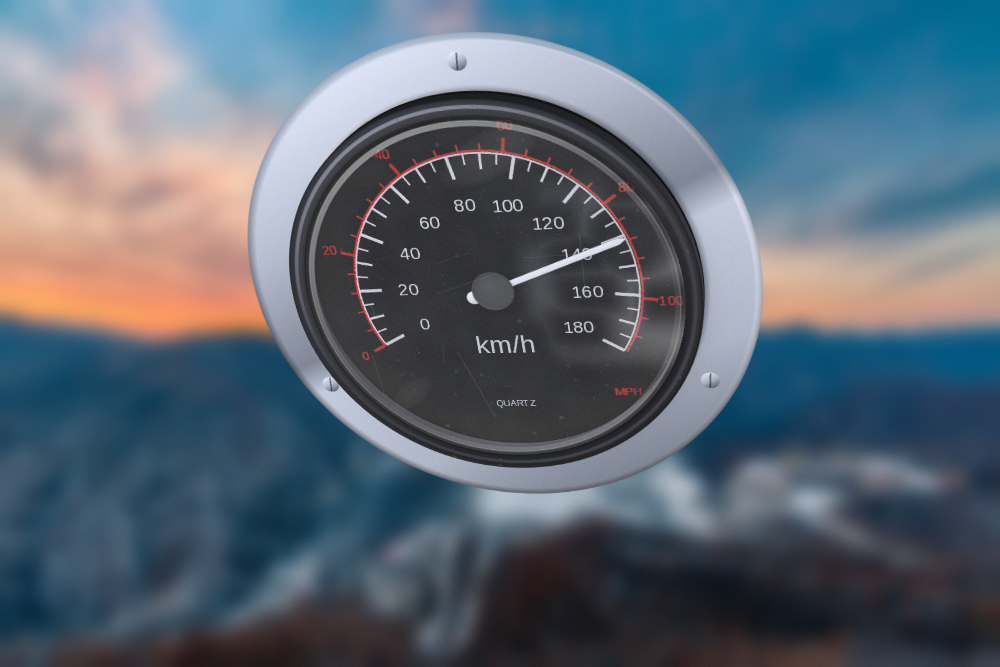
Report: 140 km/h
